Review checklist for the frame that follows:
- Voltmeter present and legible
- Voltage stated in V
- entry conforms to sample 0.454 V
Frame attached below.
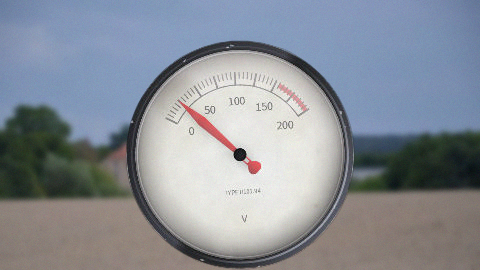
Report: 25 V
